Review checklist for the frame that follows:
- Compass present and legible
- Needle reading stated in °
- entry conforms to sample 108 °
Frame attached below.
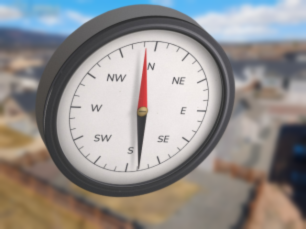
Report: 350 °
